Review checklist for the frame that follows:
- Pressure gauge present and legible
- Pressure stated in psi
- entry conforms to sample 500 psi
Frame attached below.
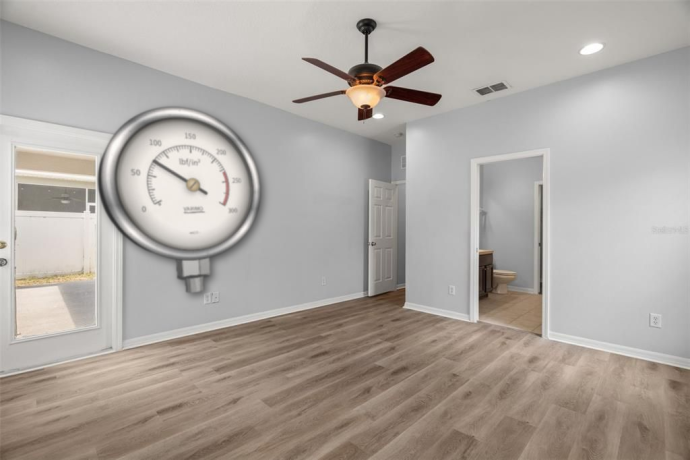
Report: 75 psi
